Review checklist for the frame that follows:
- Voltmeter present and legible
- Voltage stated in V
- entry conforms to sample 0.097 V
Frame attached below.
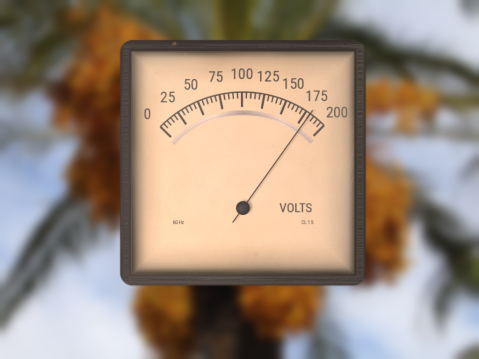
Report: 180 V
